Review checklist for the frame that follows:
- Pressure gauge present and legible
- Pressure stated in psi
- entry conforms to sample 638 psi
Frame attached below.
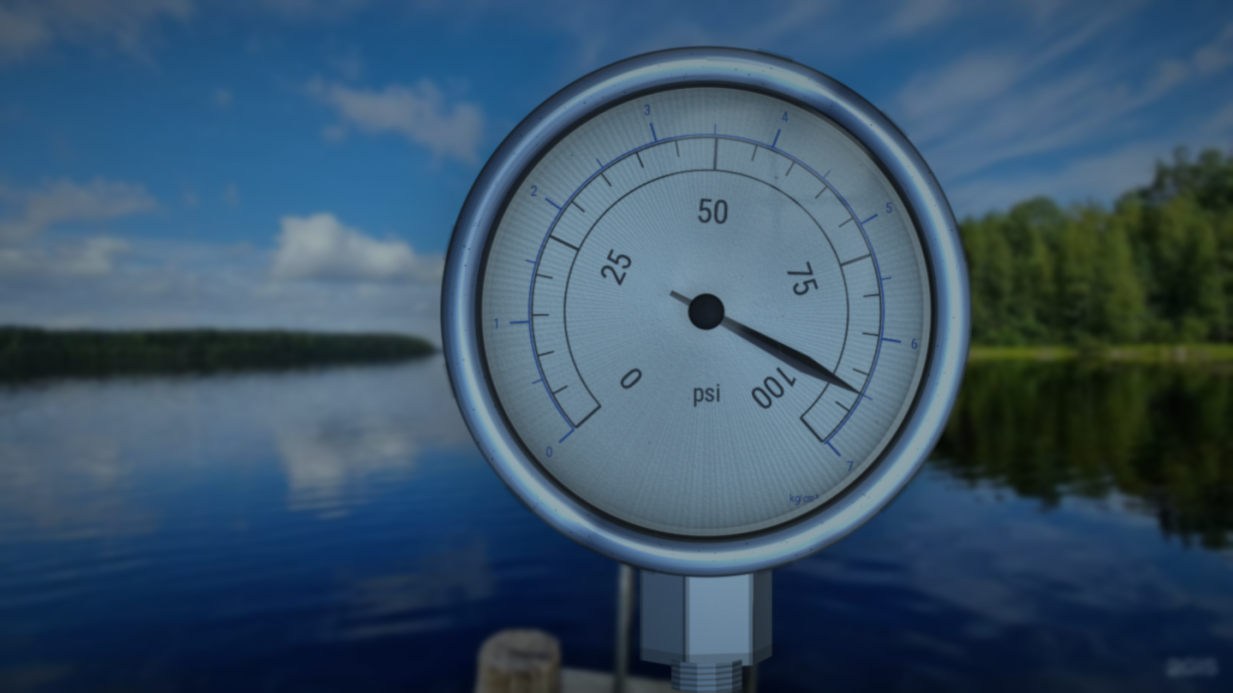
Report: 92.5 psi
